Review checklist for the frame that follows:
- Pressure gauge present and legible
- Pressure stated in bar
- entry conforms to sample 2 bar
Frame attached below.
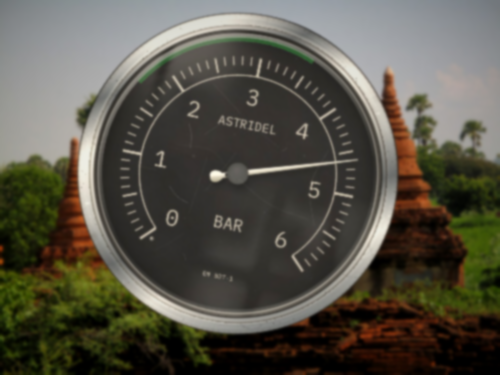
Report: 4.6 bar
